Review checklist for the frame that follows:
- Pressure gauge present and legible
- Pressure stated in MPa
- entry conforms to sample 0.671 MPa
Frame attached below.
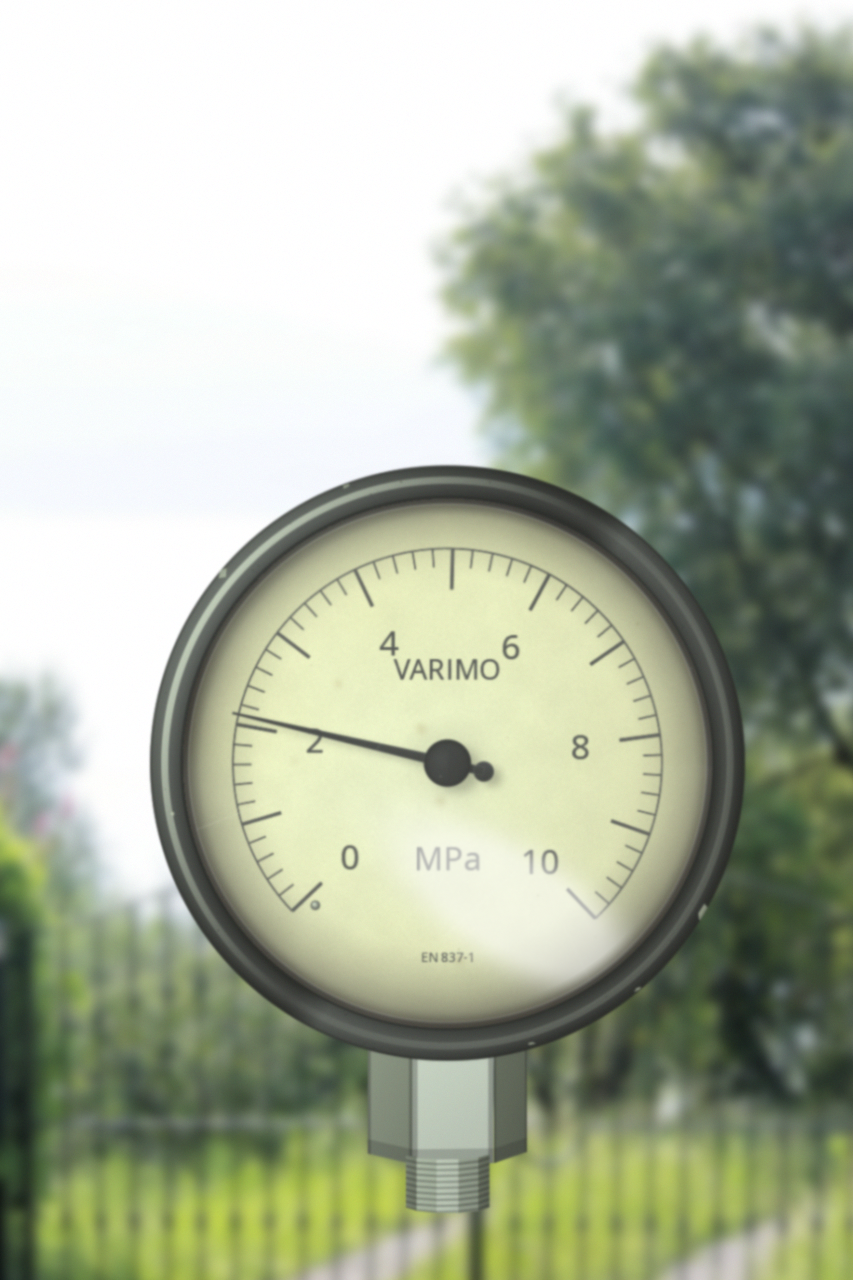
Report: 2.1 MPa
